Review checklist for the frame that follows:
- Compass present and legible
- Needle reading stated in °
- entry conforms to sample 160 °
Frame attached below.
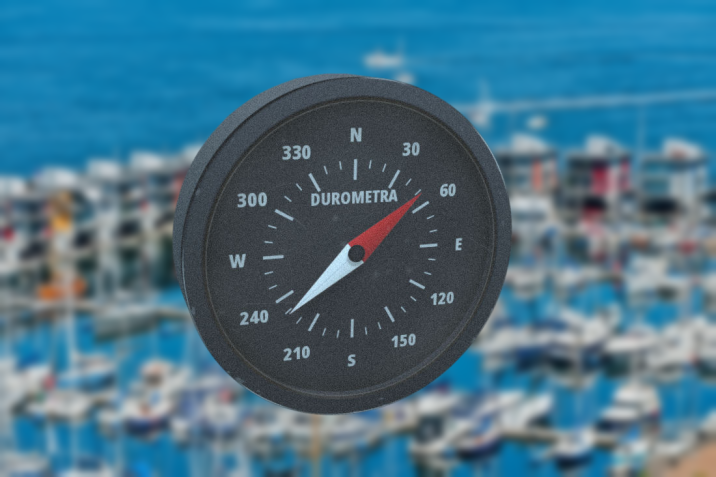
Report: 50 °
